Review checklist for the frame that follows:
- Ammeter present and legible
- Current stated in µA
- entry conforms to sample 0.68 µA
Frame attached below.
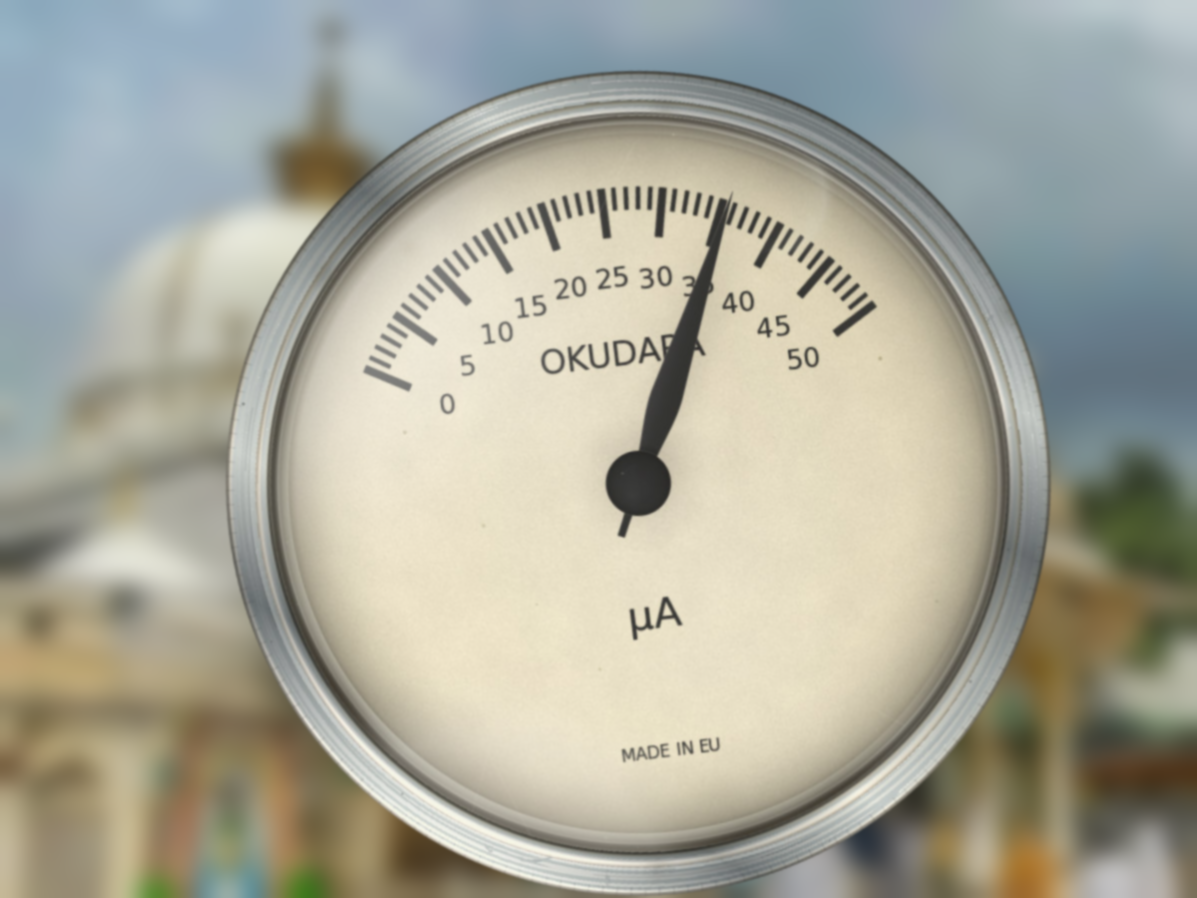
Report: 35.5 µA
